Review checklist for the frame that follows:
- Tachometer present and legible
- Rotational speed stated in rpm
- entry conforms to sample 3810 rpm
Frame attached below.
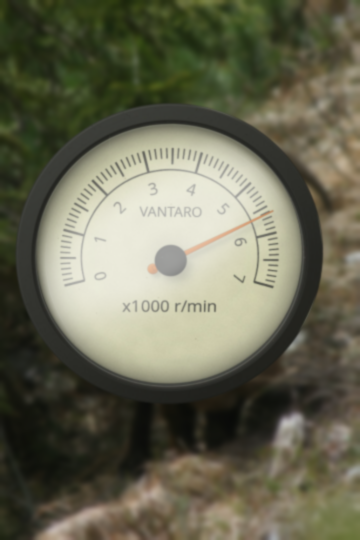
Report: 5600 rpm
